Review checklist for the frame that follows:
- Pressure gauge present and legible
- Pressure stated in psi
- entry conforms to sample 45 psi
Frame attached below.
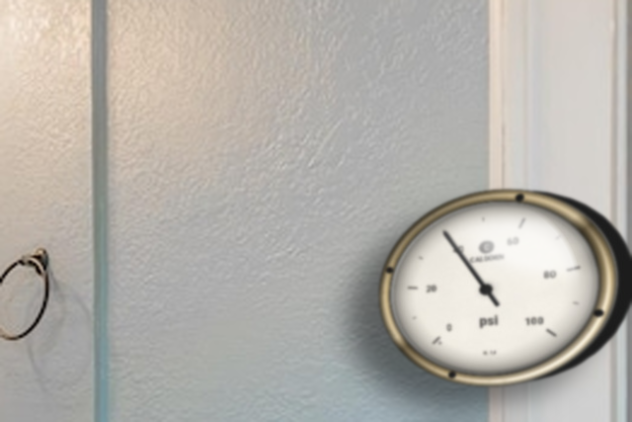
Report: 40 psi
